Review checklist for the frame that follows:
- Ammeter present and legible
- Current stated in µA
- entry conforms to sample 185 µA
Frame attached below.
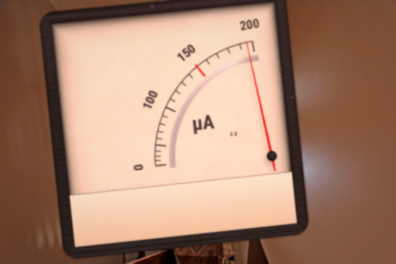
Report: 195 µA
